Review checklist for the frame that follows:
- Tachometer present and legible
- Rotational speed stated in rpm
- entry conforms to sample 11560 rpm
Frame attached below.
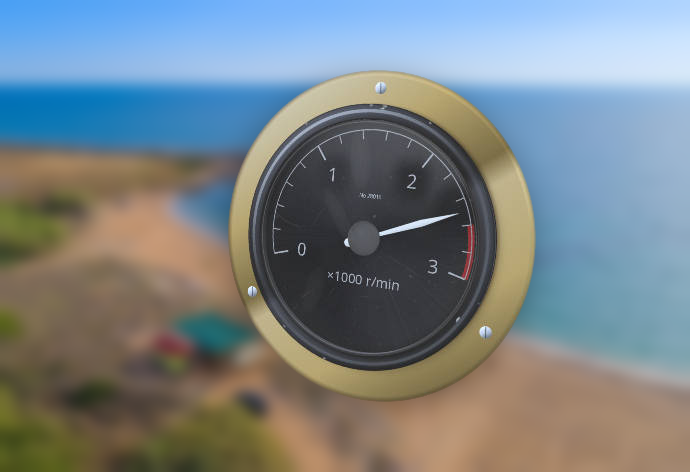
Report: 2500 rpm
